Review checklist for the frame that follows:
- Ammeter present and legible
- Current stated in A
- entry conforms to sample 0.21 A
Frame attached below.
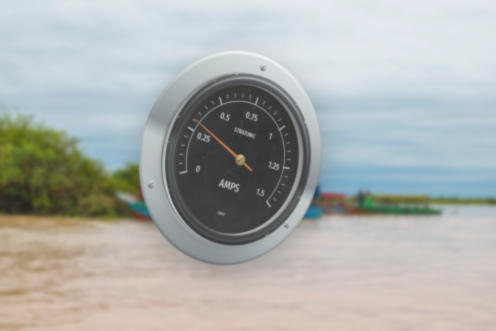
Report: 0.3 A
